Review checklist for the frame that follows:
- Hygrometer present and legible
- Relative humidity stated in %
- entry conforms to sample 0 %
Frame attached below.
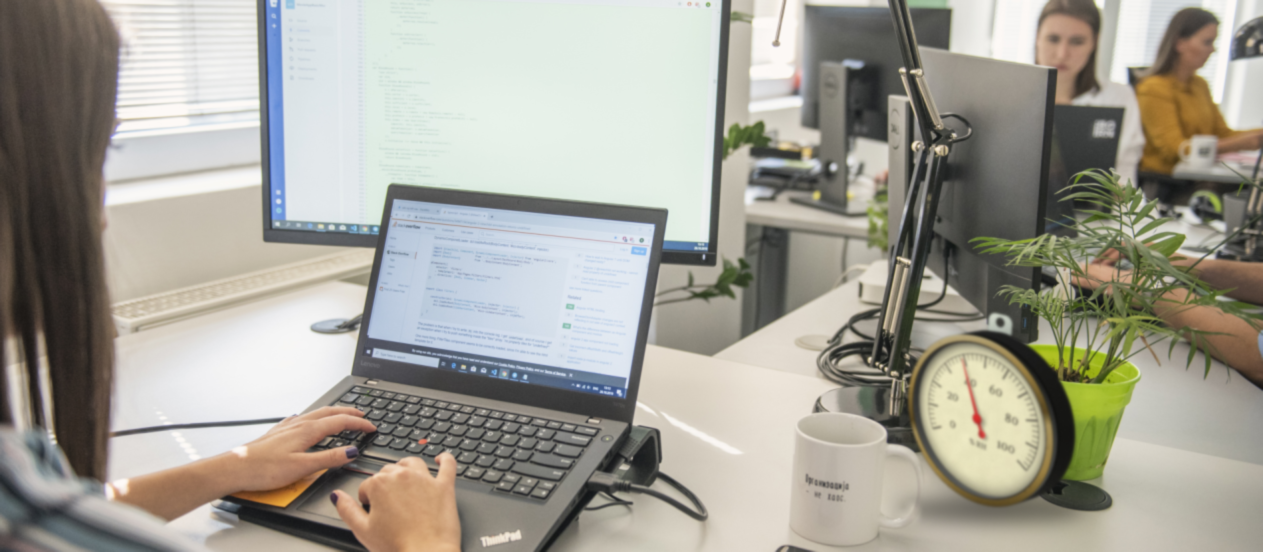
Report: 40 %
